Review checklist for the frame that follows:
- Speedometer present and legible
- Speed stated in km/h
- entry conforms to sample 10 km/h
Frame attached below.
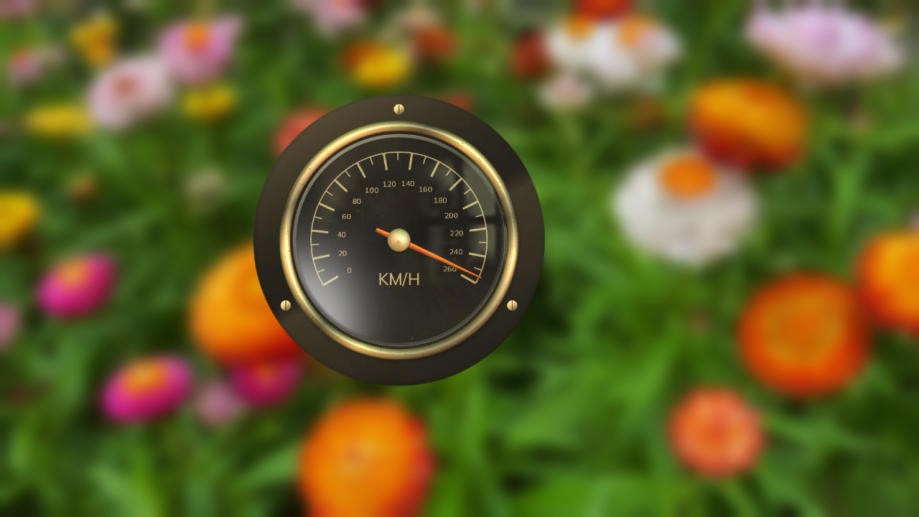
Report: 255 km/h
